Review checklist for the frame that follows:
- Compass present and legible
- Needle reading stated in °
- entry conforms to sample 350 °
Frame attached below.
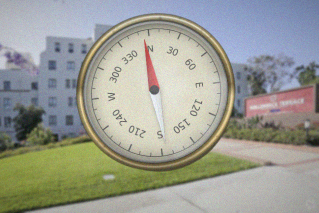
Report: 355 °
